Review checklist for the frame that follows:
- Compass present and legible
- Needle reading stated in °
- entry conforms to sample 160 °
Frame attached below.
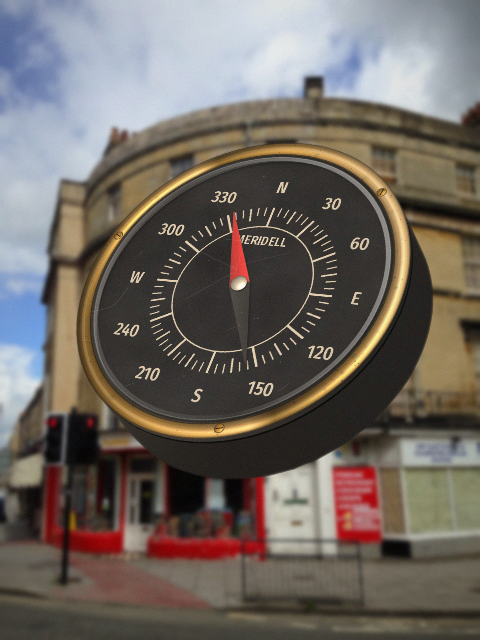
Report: 335 °
